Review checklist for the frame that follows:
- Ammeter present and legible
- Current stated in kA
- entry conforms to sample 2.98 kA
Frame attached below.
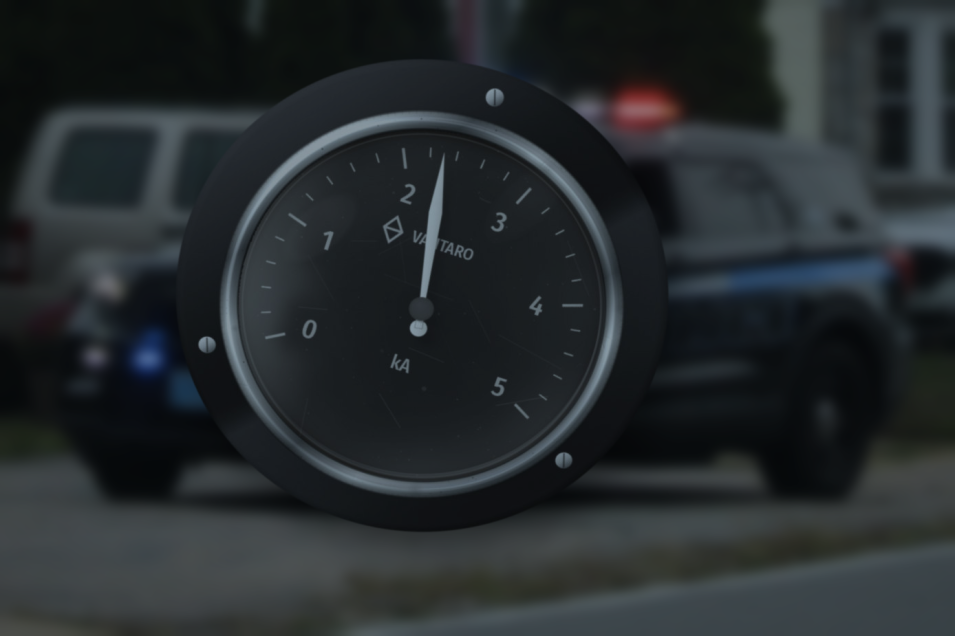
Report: 2.3 kA
